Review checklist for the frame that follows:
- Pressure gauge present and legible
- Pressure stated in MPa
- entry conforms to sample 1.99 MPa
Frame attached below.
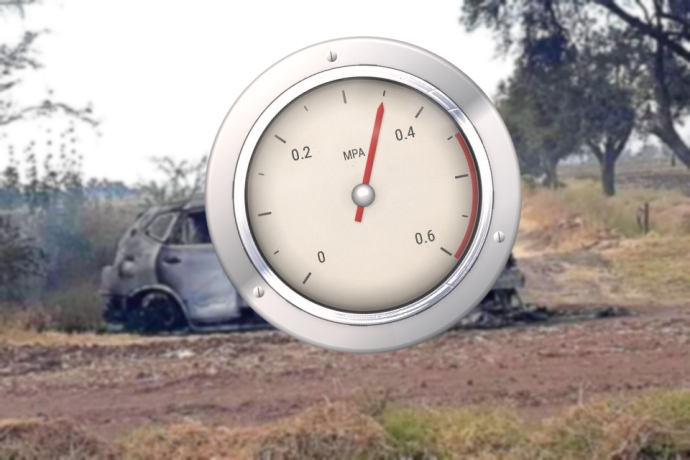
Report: 0.35 MPa
